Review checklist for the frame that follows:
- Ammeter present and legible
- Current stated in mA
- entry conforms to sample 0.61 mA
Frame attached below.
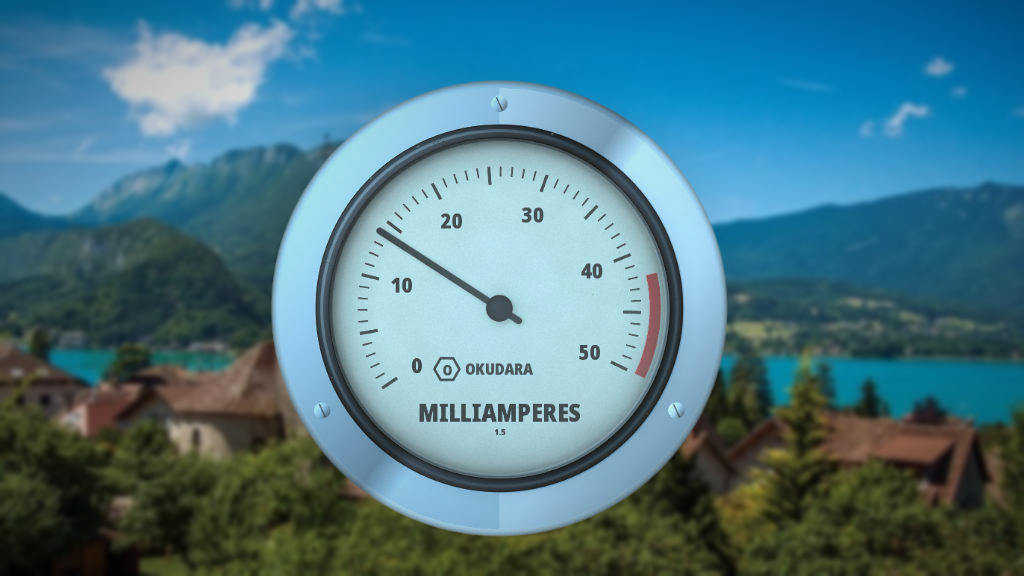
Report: 14 mA
